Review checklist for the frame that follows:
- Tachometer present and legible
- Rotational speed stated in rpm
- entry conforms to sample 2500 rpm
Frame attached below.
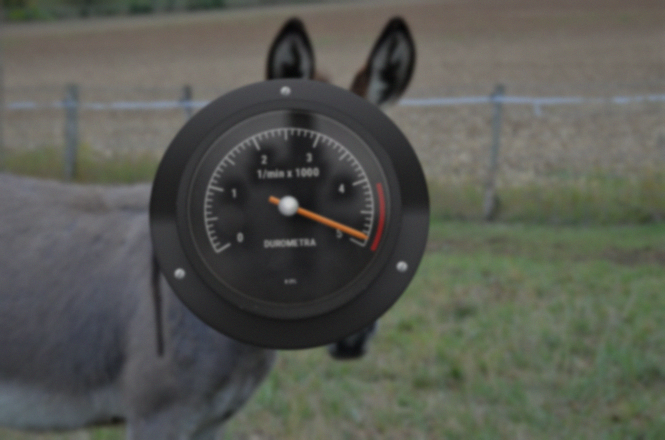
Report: 4900 rpm
